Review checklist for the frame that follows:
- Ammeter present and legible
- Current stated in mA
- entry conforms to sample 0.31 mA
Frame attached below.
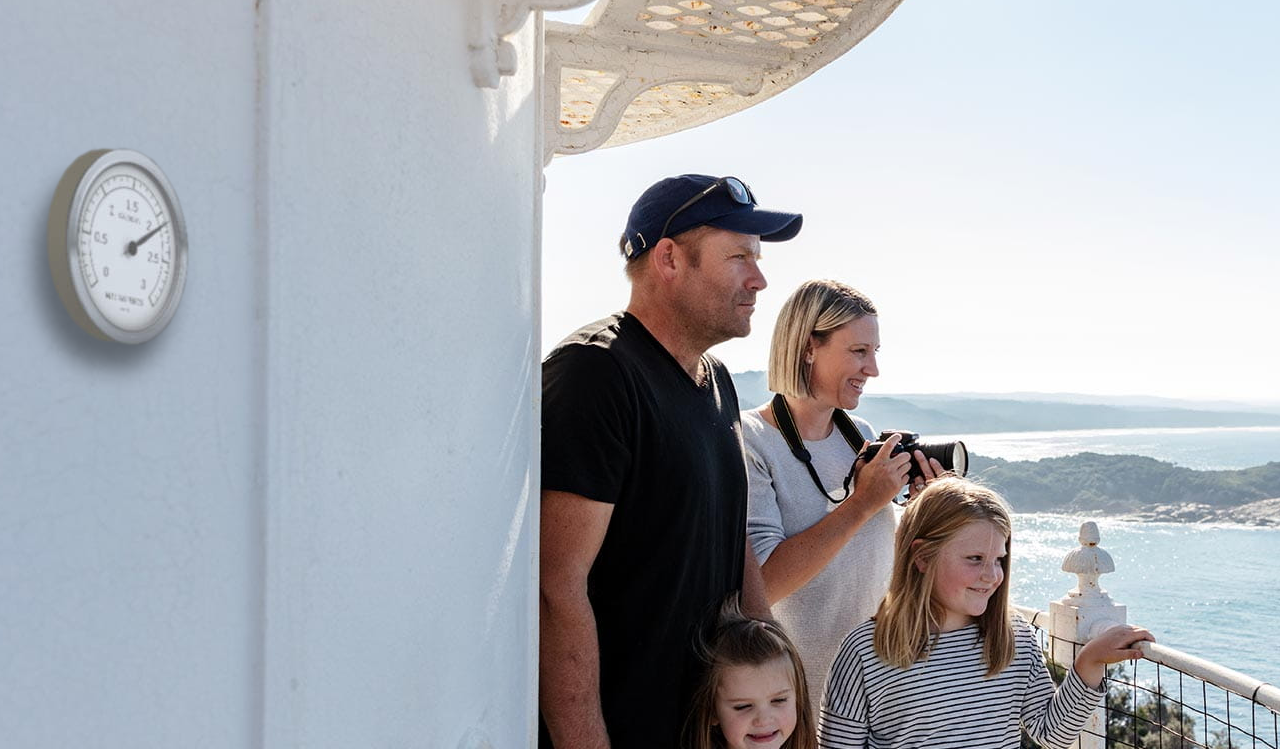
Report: 2.1 mA
